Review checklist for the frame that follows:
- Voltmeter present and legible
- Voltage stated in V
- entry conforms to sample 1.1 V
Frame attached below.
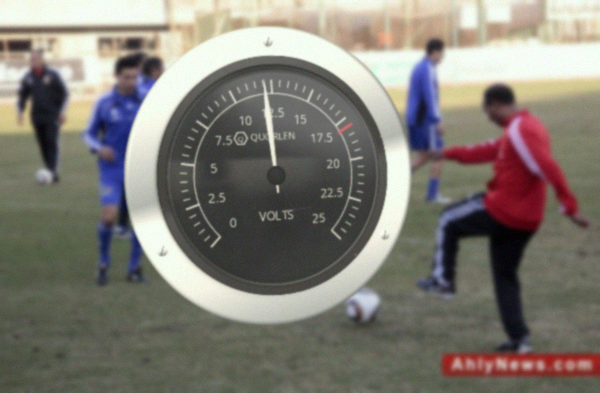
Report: 12 V
